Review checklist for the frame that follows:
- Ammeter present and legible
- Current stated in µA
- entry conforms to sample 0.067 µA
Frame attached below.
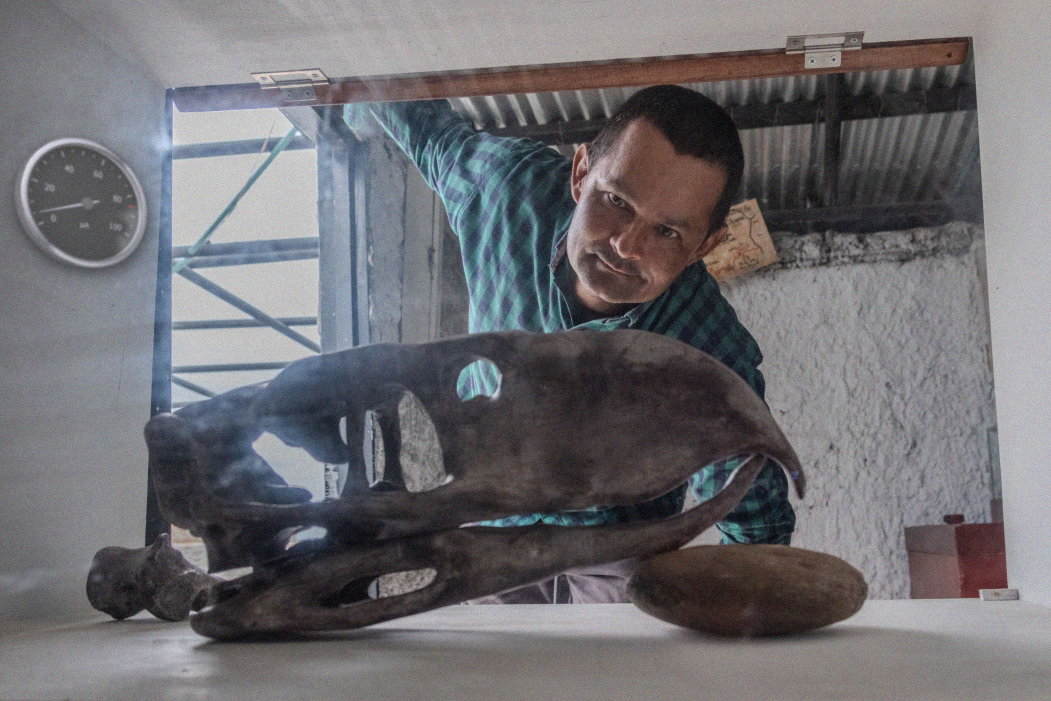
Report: 5 µA
